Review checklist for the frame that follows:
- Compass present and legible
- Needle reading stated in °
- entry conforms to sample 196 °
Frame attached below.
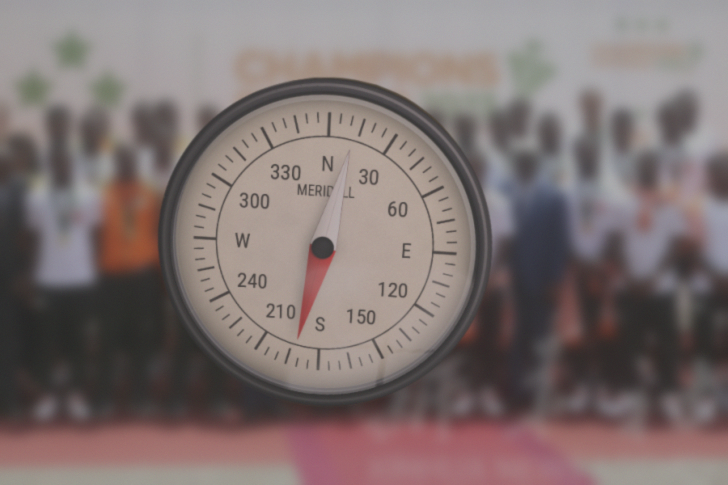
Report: 192.5 °
